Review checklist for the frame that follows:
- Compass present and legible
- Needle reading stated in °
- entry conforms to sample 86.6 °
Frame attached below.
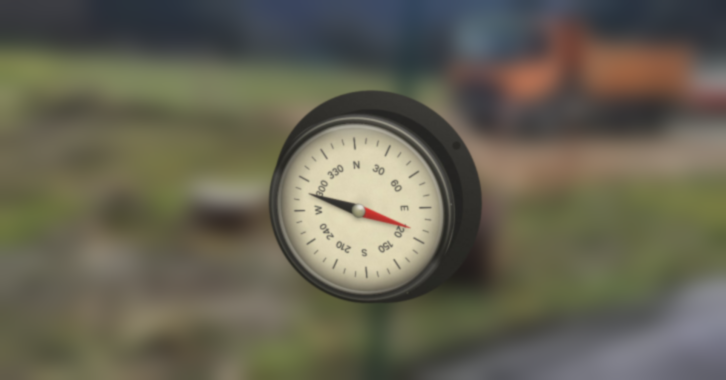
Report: 110 °
